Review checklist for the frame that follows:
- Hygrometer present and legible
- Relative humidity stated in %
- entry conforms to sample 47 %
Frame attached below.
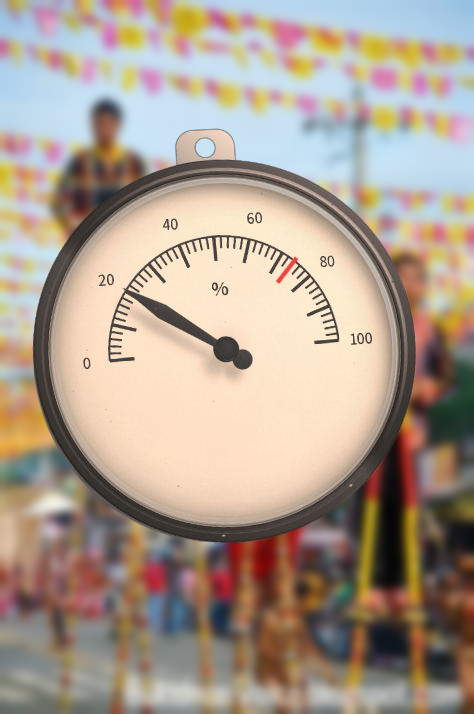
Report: 20 %
